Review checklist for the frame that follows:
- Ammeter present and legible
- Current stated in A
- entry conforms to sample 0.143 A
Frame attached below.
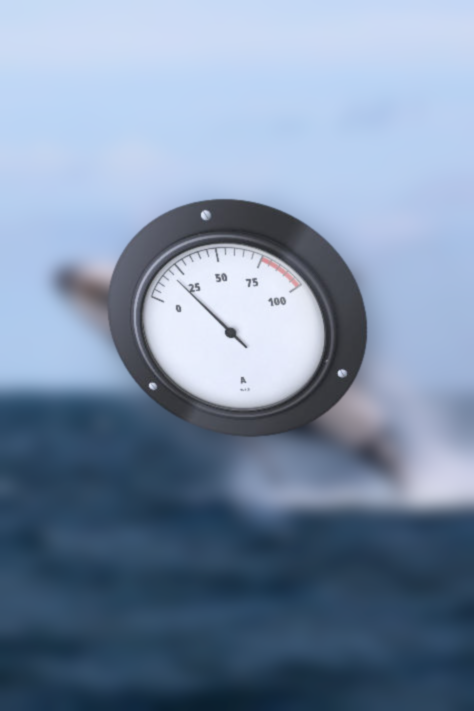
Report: 20 A
